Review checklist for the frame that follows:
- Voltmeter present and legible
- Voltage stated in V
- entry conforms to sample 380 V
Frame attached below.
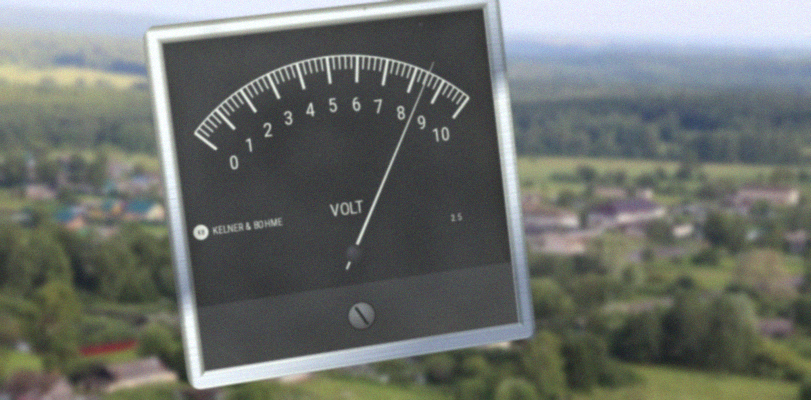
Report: 8.4 V
